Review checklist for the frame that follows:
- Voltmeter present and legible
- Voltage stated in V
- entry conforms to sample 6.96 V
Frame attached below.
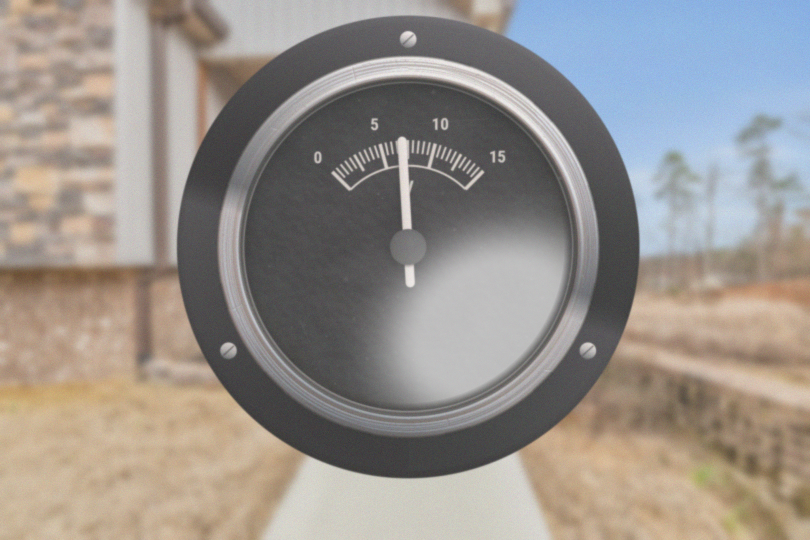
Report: 7 V
